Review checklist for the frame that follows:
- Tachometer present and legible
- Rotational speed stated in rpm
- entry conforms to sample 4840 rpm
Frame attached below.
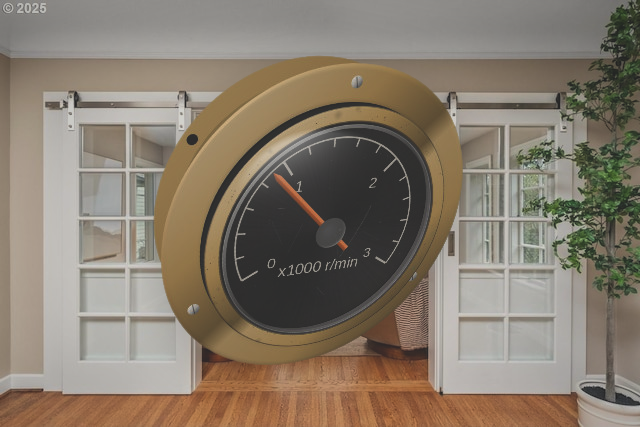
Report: 900 rpm
